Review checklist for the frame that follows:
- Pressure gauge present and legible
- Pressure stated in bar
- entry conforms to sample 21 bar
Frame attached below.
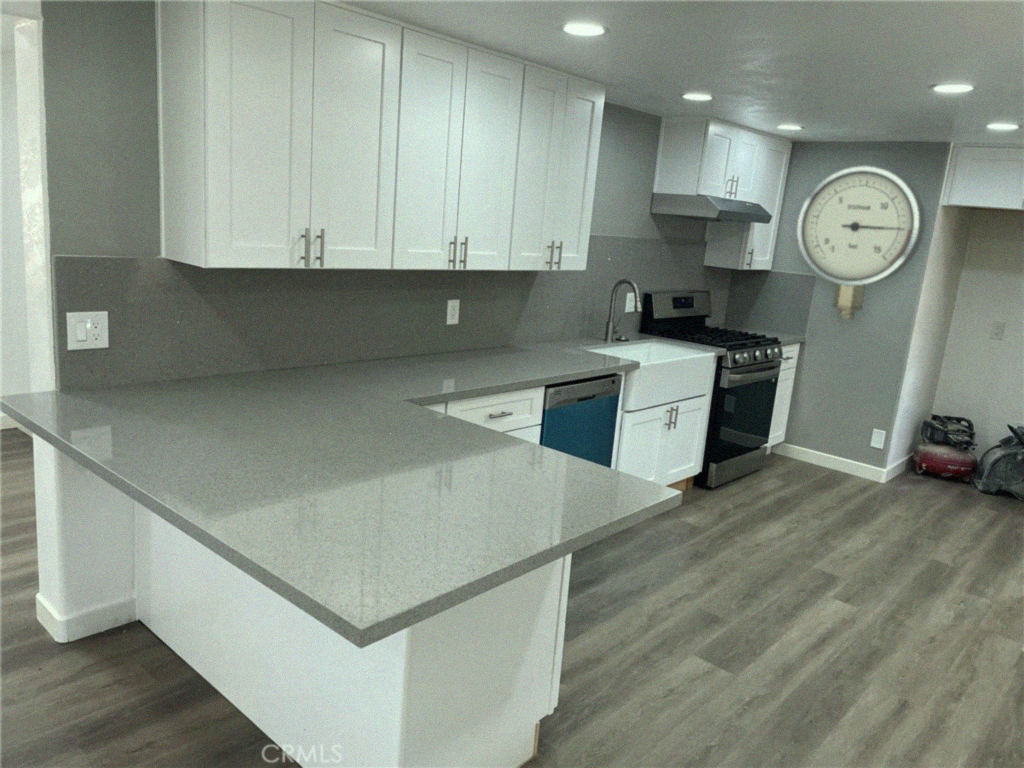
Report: 12.5 bar
